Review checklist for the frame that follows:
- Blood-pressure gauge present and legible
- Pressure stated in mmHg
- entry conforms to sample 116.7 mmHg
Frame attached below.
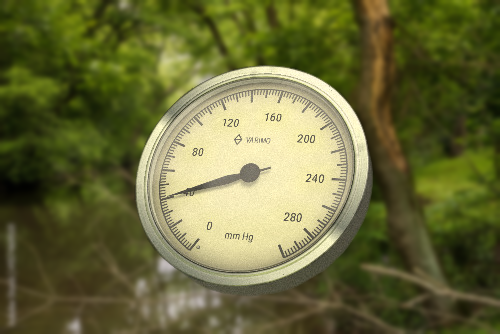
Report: 40 mmHg
